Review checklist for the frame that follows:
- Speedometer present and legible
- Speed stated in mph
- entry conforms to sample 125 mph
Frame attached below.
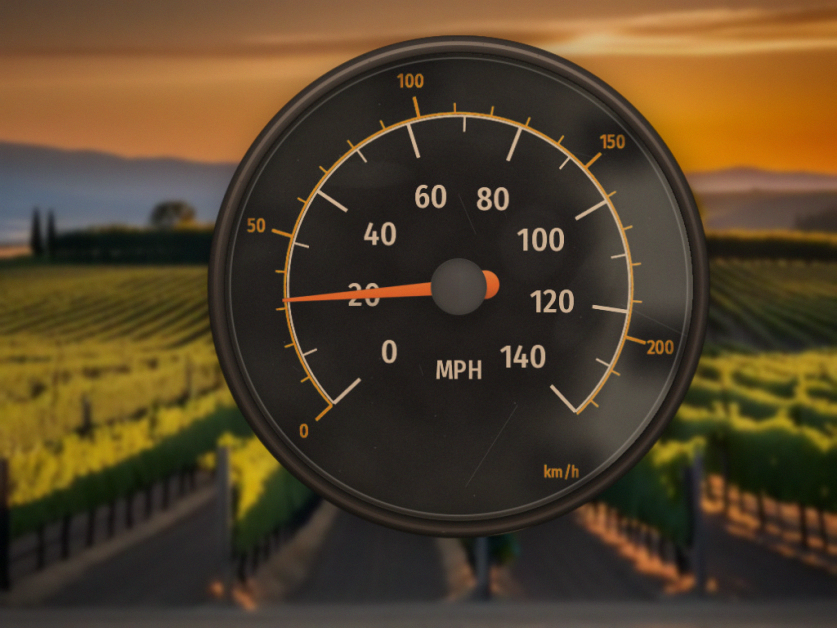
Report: 20 mph
